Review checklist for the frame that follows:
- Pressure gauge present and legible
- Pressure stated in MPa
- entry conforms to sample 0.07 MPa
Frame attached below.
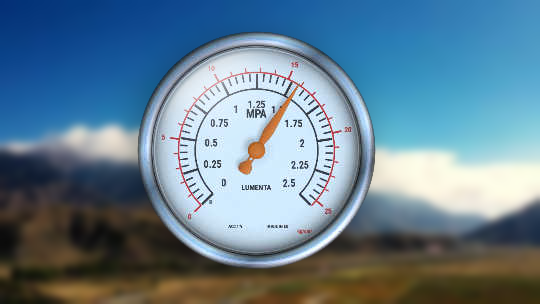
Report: 1.55 MPa
